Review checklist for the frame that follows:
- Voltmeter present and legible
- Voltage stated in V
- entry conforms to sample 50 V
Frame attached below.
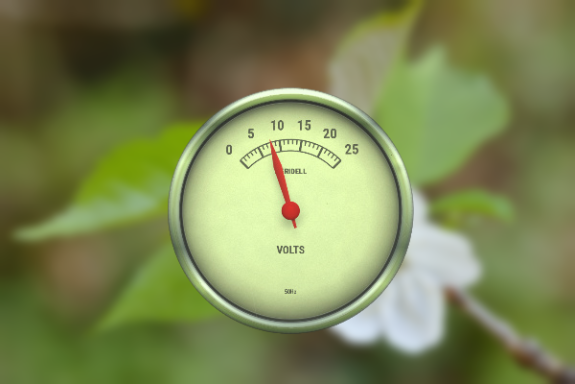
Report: 8 V
